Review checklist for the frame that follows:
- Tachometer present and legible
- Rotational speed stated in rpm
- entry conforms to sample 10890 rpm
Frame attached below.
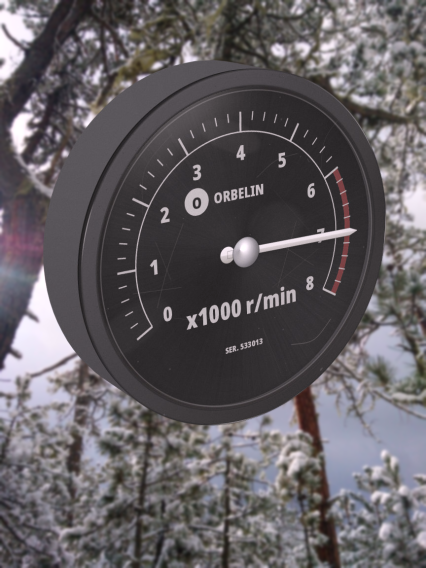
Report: 7000 rpm
